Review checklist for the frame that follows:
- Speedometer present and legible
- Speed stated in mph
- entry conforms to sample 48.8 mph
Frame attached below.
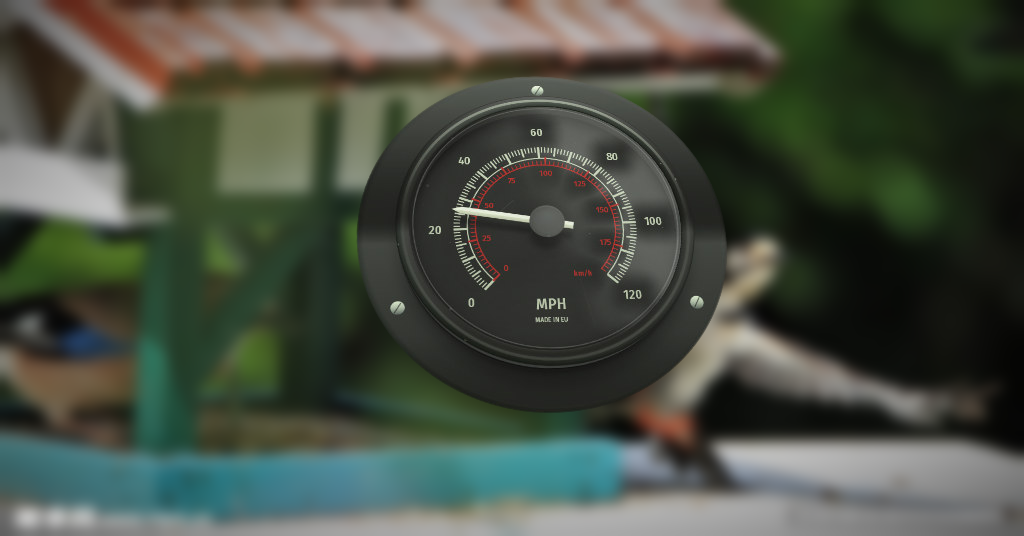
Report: 25 mph
